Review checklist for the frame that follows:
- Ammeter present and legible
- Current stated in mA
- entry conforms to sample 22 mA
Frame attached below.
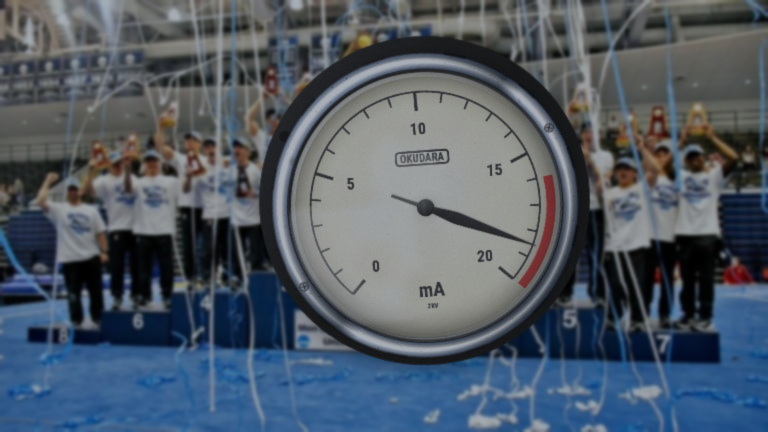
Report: 18.5 mA
